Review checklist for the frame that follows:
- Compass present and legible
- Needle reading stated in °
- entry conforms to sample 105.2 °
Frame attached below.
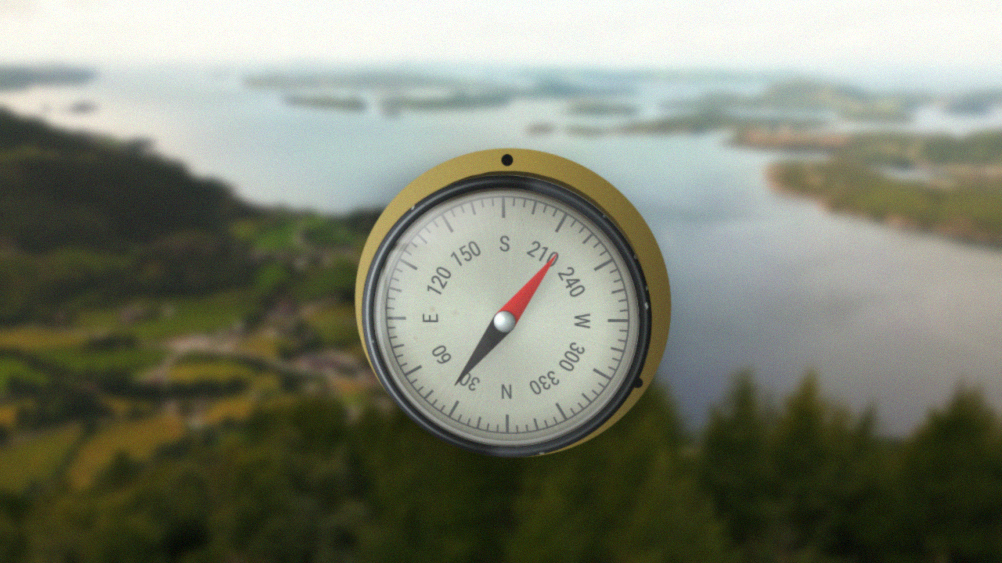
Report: 217.5 °
